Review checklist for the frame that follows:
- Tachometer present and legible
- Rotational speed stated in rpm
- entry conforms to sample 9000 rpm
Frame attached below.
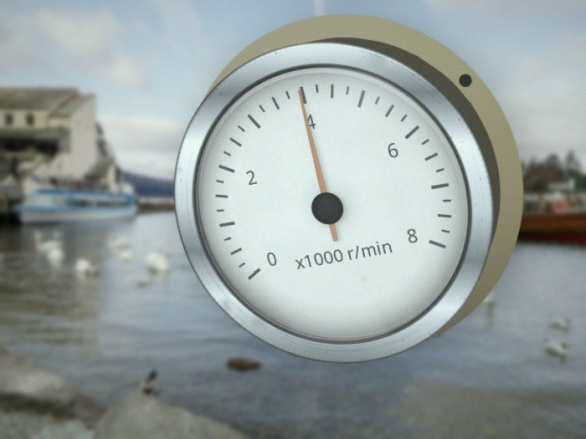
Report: 4000 rpm
